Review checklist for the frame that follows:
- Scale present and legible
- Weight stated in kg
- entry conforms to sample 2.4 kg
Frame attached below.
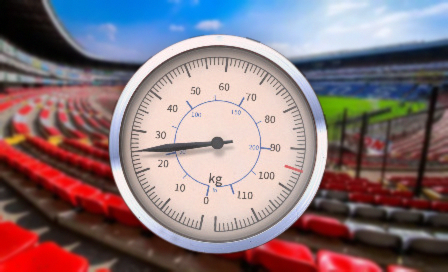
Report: 25 kg
